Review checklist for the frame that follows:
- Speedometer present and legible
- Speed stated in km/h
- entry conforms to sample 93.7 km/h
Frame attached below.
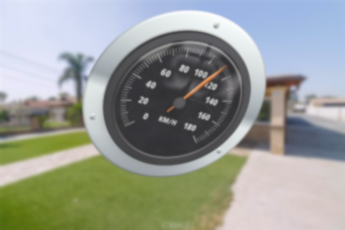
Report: 110 km/h
